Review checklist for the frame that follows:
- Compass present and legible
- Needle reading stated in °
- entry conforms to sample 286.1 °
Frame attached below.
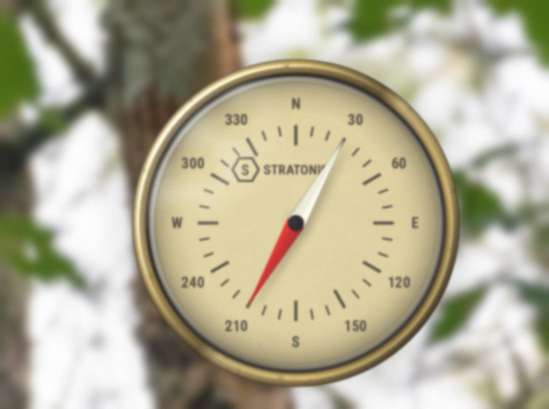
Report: 210 °
